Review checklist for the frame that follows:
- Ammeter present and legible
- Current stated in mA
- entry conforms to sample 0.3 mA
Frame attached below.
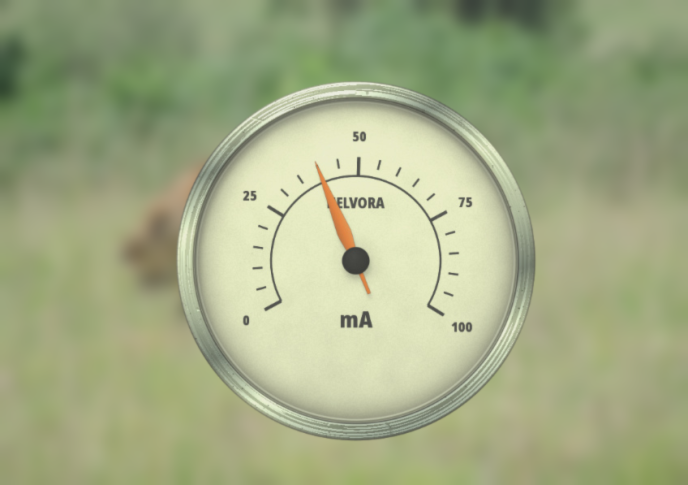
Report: 40 mA
